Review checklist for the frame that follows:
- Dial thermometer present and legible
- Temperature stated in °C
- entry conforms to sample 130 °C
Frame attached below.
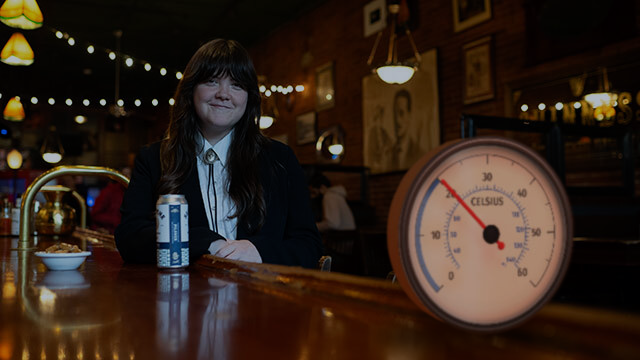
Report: 20 °C
